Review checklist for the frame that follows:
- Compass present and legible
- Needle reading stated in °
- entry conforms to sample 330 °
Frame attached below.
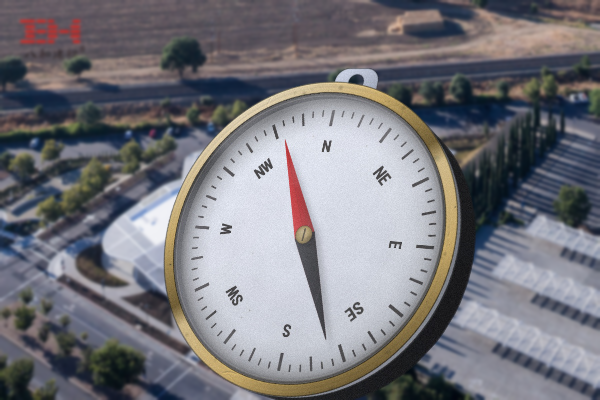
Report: 335 °
